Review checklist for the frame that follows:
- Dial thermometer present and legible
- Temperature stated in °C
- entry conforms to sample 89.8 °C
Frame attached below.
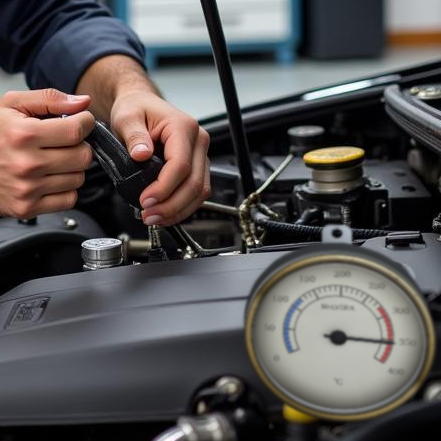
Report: 350 °C
